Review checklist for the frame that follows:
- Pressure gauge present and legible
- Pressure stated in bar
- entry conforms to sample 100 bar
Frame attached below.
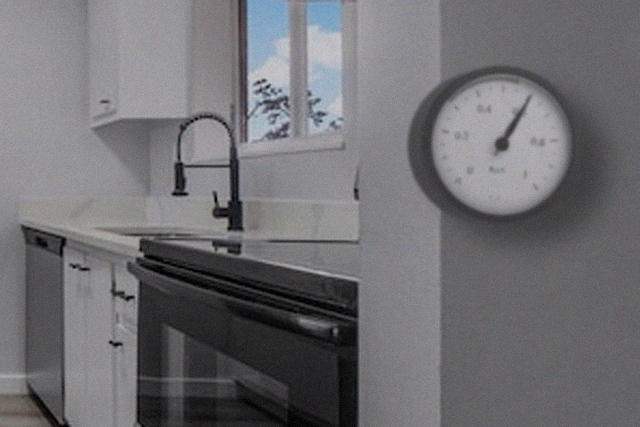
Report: 0.6 bar
